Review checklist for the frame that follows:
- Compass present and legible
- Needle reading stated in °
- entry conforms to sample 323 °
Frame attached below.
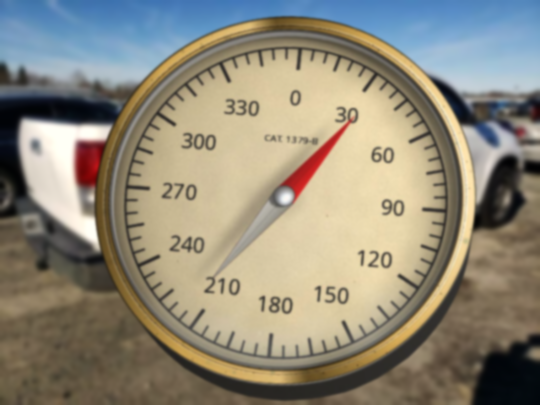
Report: 35 °
